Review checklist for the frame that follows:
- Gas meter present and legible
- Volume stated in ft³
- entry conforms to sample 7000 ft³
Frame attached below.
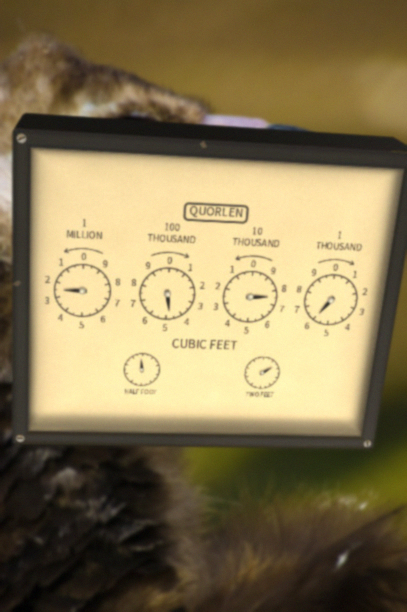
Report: 247600 ft³
